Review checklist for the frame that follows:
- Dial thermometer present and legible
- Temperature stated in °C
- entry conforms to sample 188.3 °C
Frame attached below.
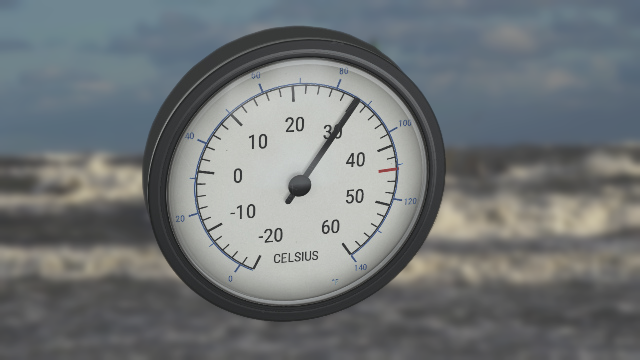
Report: 30 °C
